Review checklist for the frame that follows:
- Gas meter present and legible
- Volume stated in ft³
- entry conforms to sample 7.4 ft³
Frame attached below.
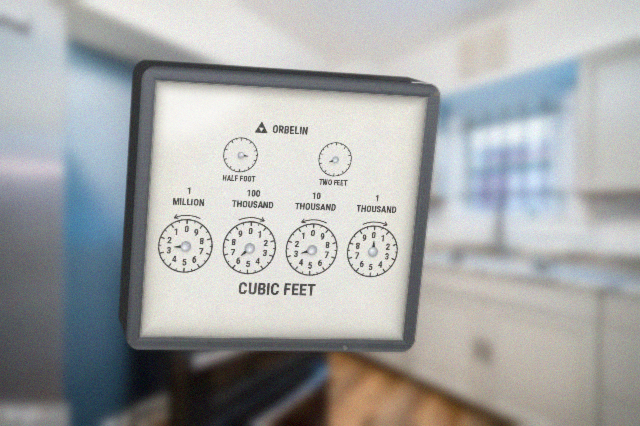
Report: 263000 ft³
